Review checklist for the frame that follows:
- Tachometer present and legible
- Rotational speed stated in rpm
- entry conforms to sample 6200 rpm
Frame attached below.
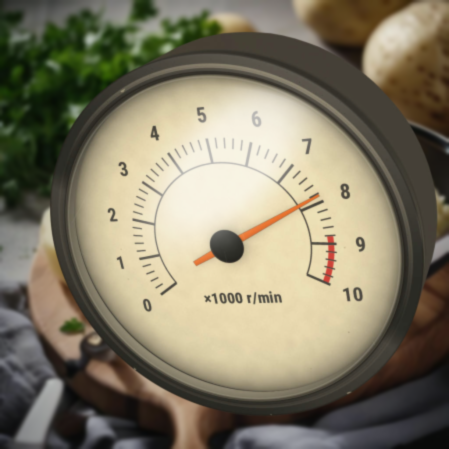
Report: 7800 rpm
